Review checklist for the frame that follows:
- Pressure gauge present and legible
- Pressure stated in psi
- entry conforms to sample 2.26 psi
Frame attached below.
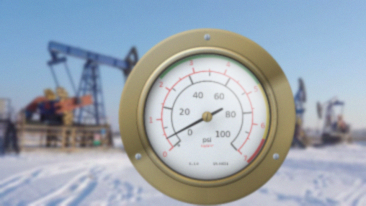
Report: 5 psi
